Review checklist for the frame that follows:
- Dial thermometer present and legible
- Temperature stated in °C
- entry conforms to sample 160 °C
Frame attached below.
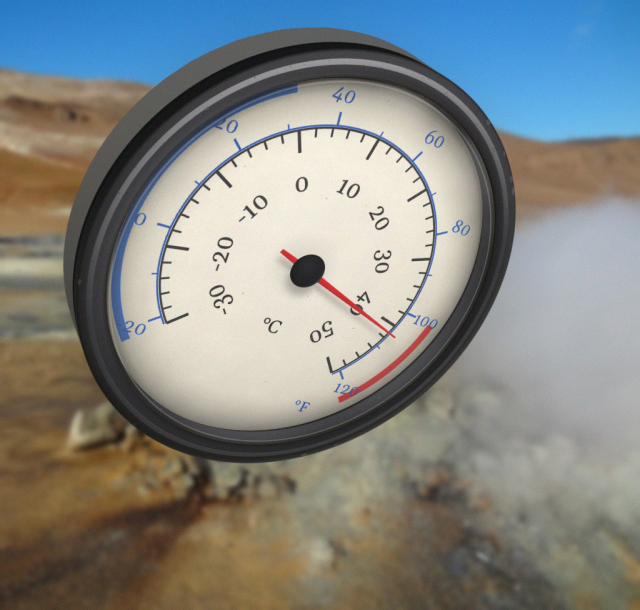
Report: 41 °C
